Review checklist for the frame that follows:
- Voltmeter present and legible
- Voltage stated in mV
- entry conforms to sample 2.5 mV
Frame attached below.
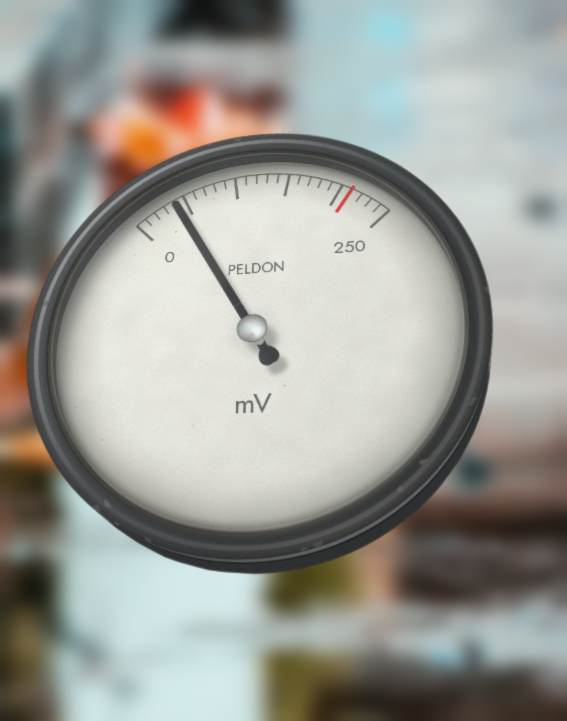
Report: 40 mV
